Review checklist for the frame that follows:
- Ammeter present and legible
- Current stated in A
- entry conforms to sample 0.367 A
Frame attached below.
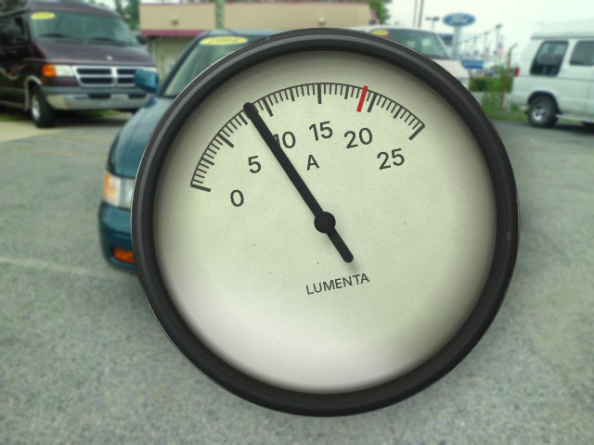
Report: 8.5 A
